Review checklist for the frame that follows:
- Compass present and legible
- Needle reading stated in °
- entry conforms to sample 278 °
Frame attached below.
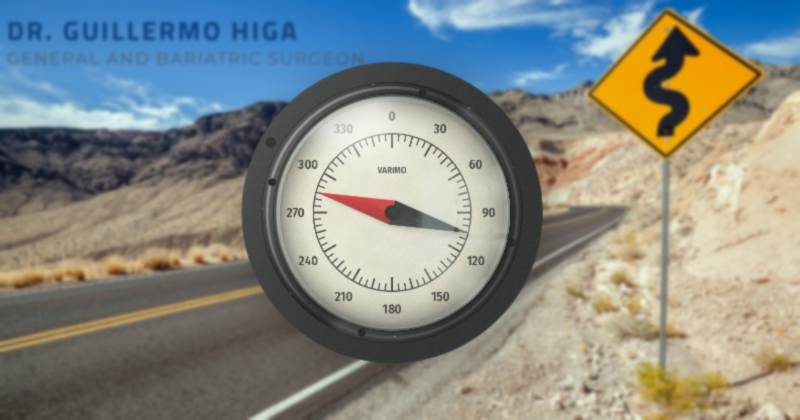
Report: 285 °
